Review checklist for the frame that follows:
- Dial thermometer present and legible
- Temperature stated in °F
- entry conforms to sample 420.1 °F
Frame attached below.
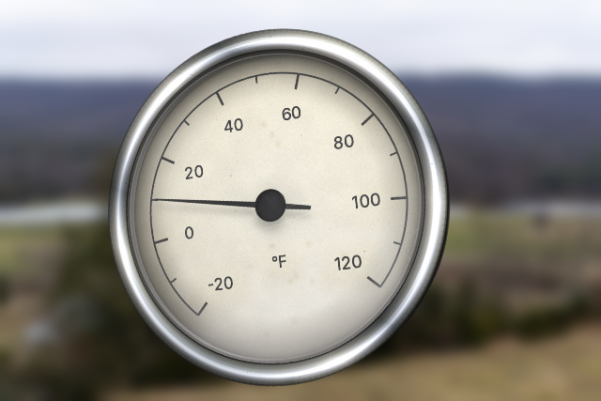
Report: 10 °F
